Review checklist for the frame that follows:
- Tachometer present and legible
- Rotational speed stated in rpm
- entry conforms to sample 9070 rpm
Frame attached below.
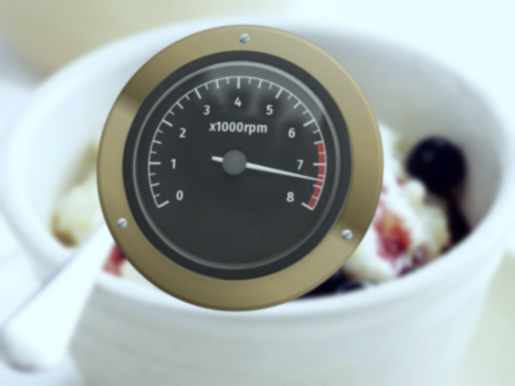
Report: 7375 rpm
